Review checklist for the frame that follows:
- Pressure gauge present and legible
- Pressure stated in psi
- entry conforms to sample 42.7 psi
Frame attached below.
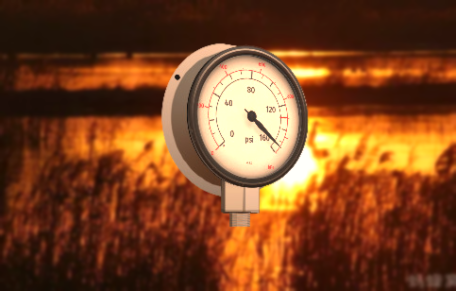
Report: 155 psi
